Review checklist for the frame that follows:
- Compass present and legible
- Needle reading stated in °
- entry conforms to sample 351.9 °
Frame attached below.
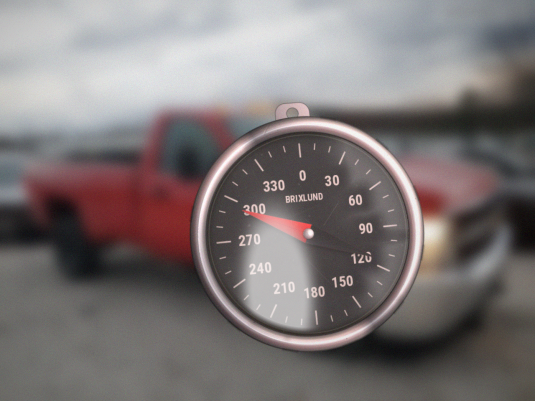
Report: 295 °
